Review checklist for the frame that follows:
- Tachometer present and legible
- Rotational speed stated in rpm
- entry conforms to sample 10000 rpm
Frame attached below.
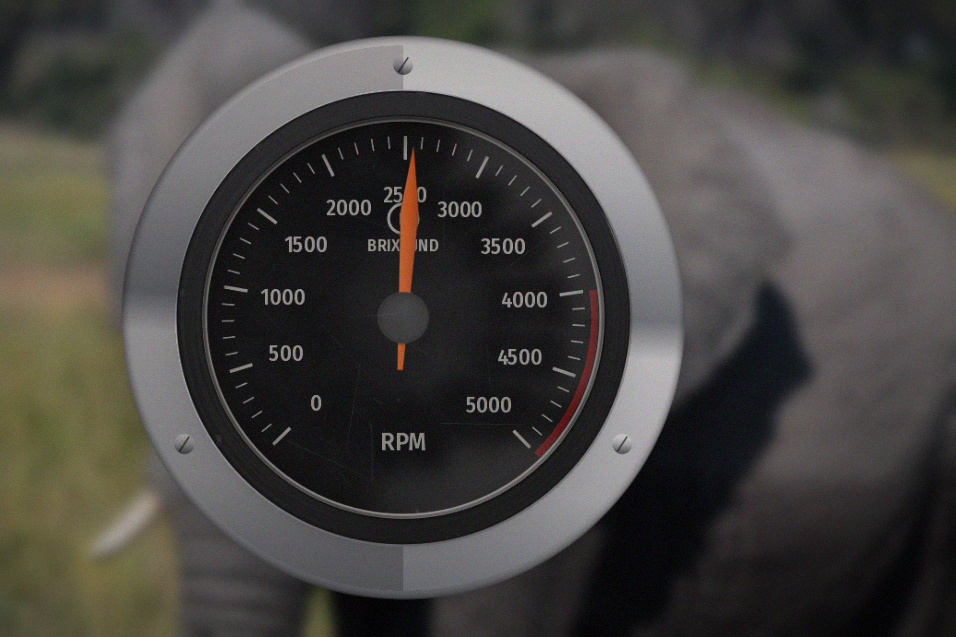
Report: 2550 rpm
